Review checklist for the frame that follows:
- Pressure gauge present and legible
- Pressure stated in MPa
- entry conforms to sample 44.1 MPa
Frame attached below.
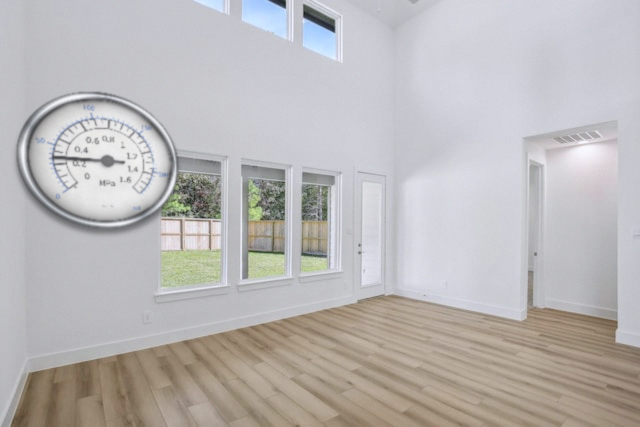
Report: 0.25 MPa
